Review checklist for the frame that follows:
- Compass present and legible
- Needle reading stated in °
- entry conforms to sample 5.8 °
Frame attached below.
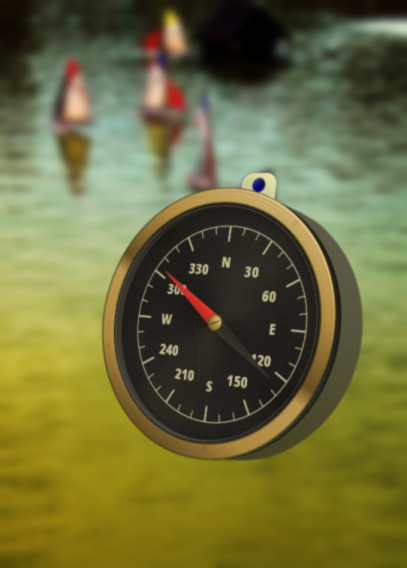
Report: 305 °
